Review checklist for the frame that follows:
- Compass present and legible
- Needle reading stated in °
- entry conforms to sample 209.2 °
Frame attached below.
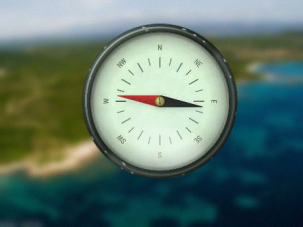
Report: 277.5 °
